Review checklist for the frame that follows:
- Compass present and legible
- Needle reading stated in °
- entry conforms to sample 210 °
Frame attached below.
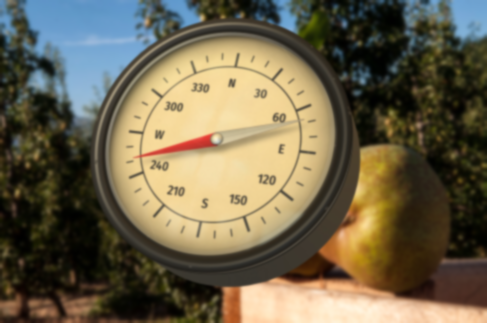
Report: 250 °
